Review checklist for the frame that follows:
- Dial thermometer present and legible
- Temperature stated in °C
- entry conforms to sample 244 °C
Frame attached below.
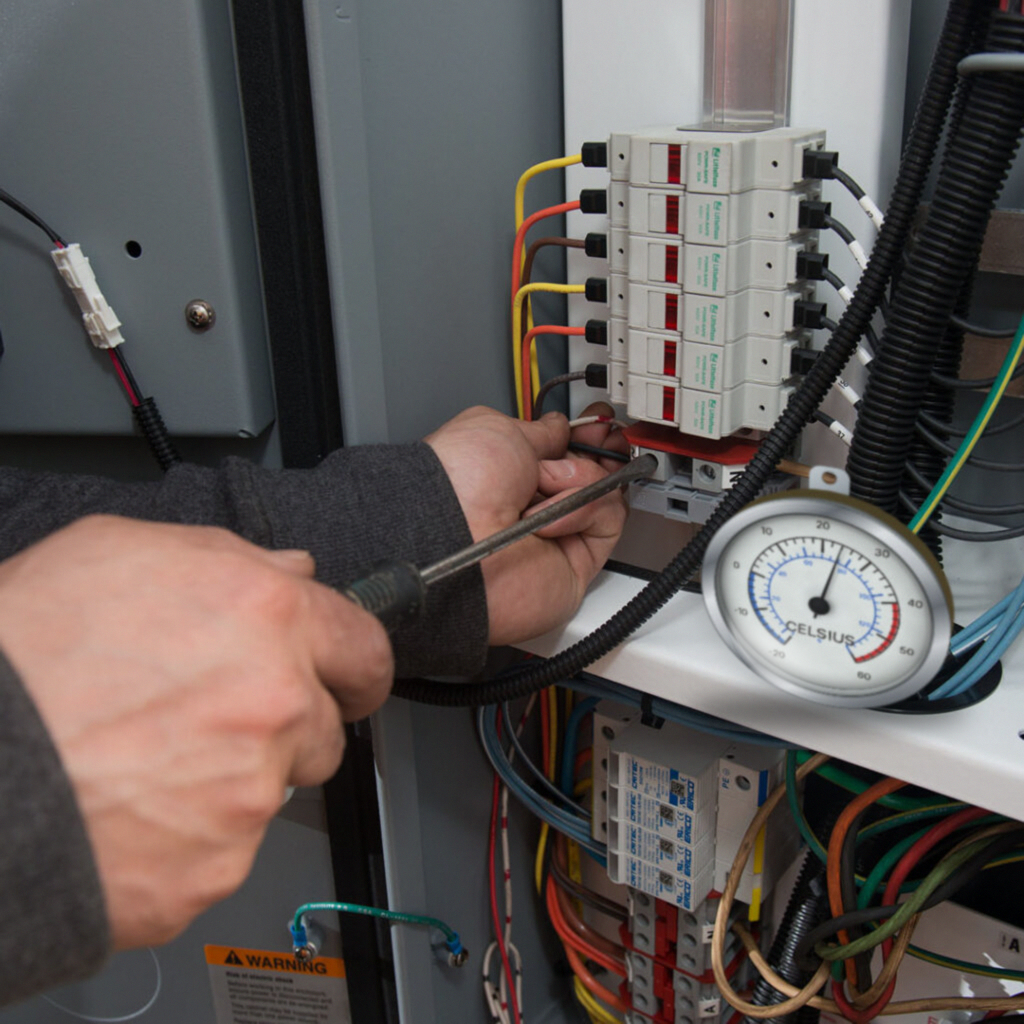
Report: 24 °C
